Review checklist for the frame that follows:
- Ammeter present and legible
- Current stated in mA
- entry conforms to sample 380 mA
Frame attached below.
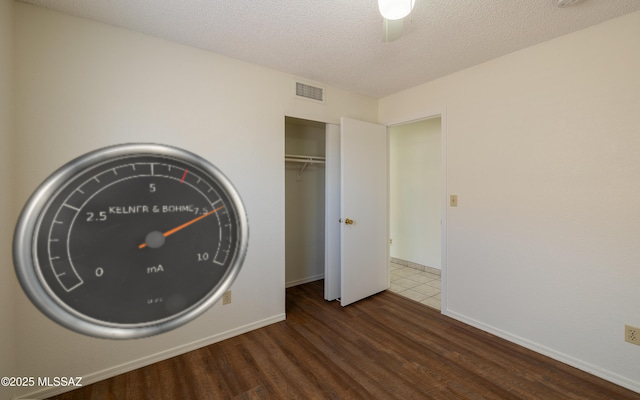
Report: 7.75 mA
